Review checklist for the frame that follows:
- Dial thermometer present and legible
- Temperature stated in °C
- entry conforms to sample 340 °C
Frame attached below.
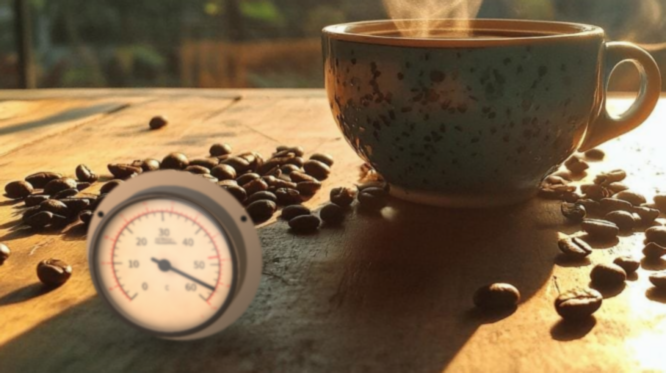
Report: 56 °C
